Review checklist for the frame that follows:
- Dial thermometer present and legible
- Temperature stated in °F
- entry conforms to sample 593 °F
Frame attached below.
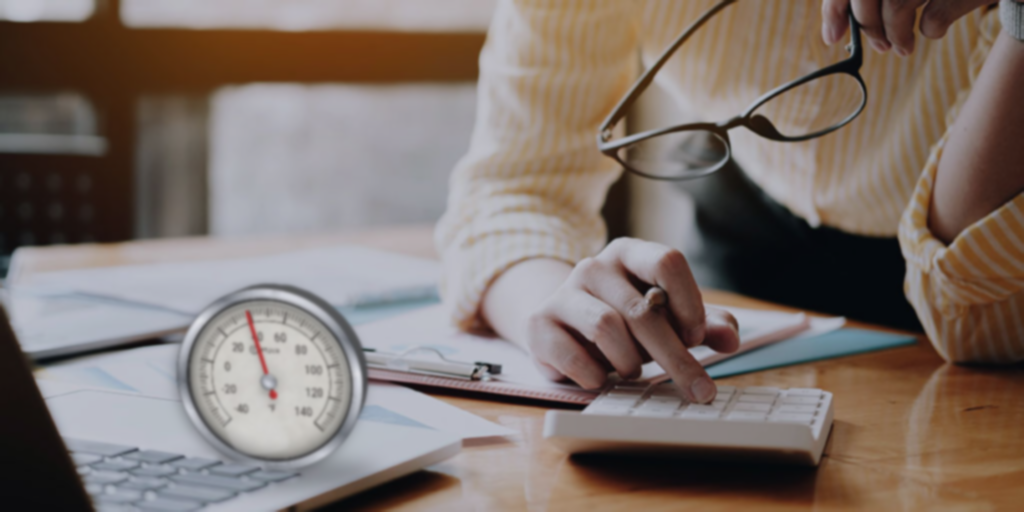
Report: 40 °F
